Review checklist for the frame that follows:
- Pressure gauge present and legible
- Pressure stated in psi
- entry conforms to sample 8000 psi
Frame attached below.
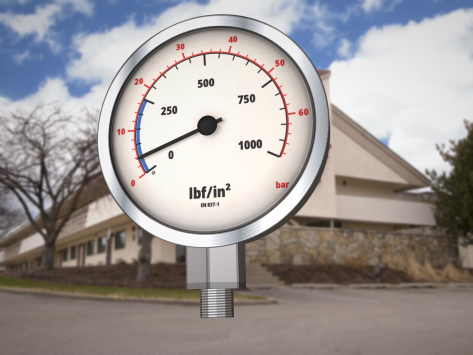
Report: 50 psi
